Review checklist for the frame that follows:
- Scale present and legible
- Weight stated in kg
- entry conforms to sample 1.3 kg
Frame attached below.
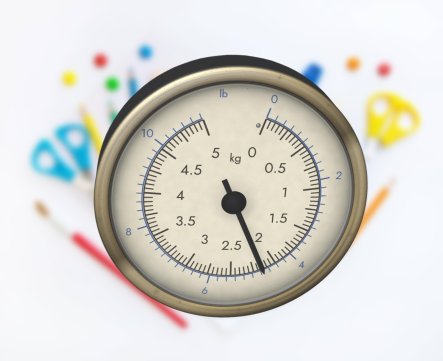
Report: 2.15 kg
